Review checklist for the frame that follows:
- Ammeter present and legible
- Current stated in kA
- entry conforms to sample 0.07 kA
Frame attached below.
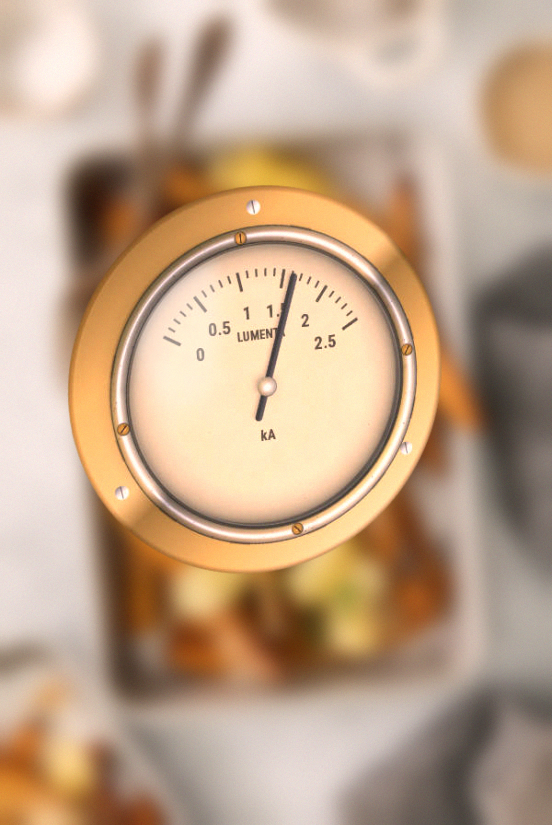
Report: 1.6 kA
